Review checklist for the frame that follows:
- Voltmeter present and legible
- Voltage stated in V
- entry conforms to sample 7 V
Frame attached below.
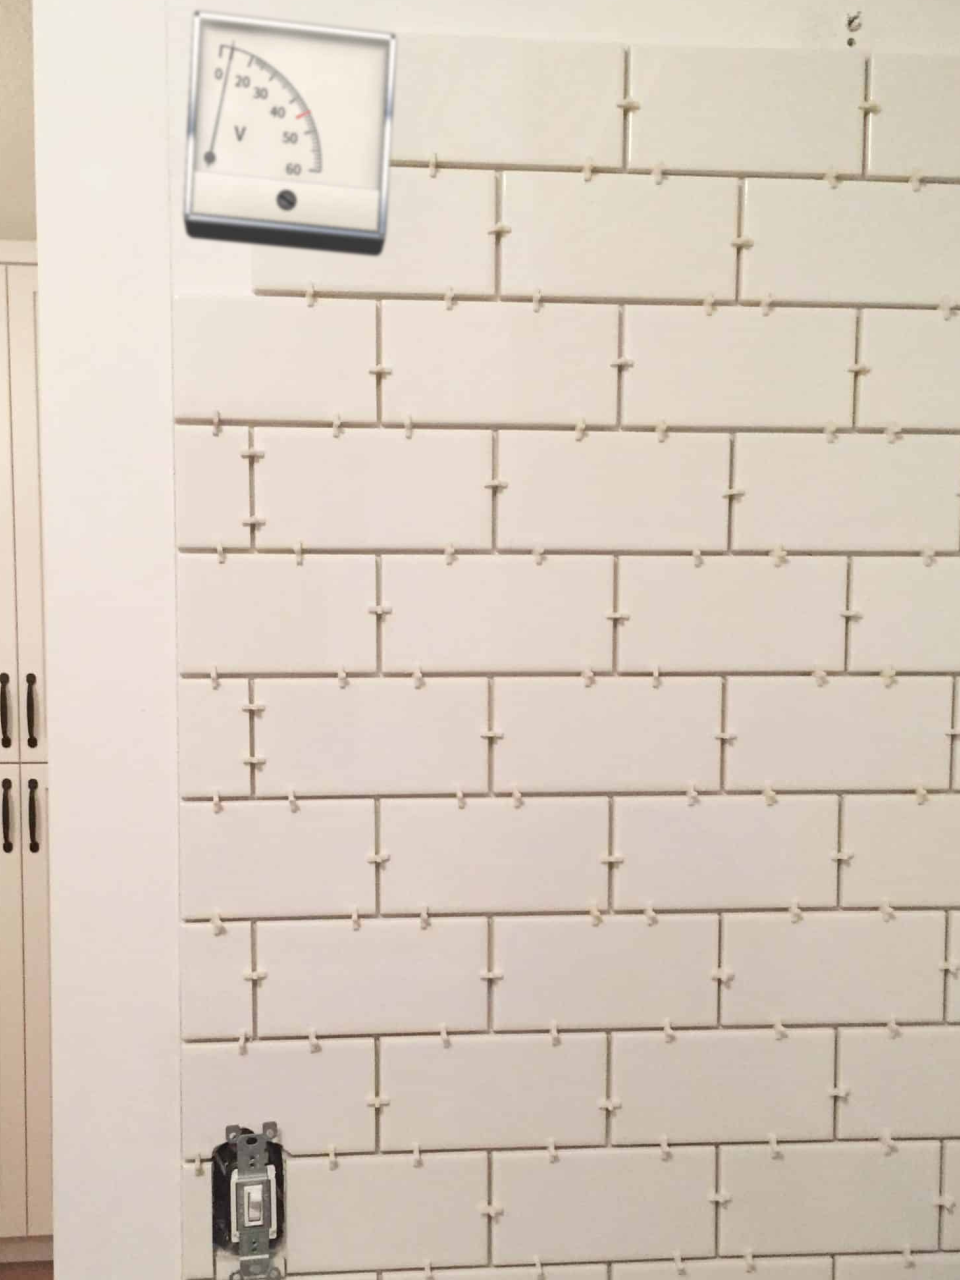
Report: 10 V
